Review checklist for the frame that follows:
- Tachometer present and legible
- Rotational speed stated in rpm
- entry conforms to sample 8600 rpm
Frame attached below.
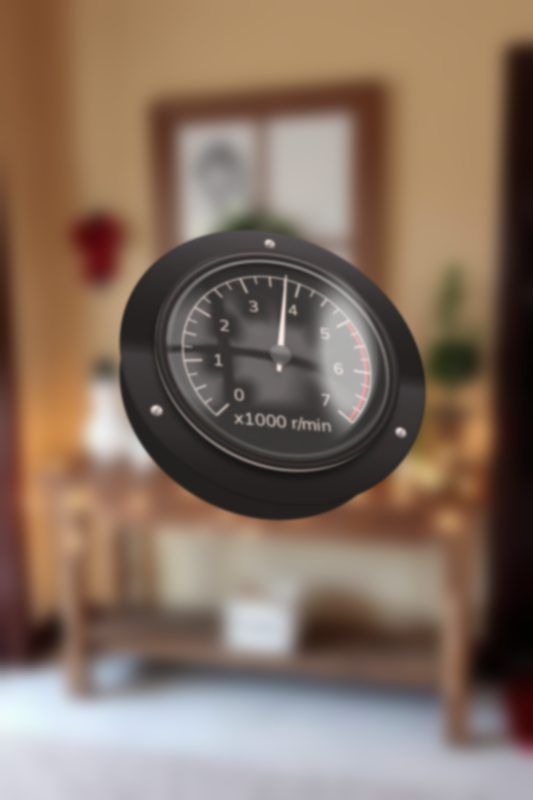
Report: 3750 rpm
